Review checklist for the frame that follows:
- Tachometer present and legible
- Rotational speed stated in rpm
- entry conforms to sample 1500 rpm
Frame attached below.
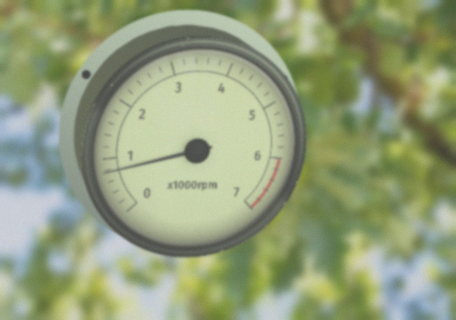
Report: 800 rpm
